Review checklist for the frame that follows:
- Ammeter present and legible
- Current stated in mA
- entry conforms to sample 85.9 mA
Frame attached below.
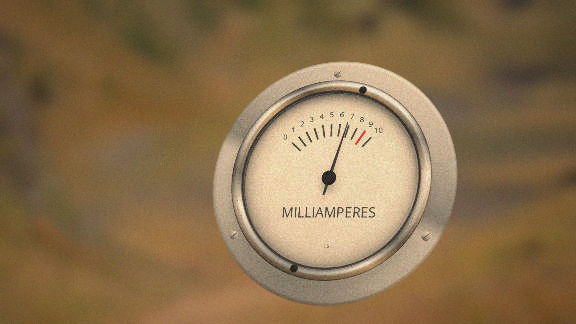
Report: 7 mA
